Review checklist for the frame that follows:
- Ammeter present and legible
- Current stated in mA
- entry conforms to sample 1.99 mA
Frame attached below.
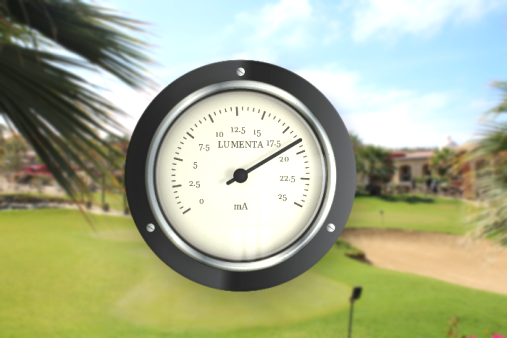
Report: 19 mA
